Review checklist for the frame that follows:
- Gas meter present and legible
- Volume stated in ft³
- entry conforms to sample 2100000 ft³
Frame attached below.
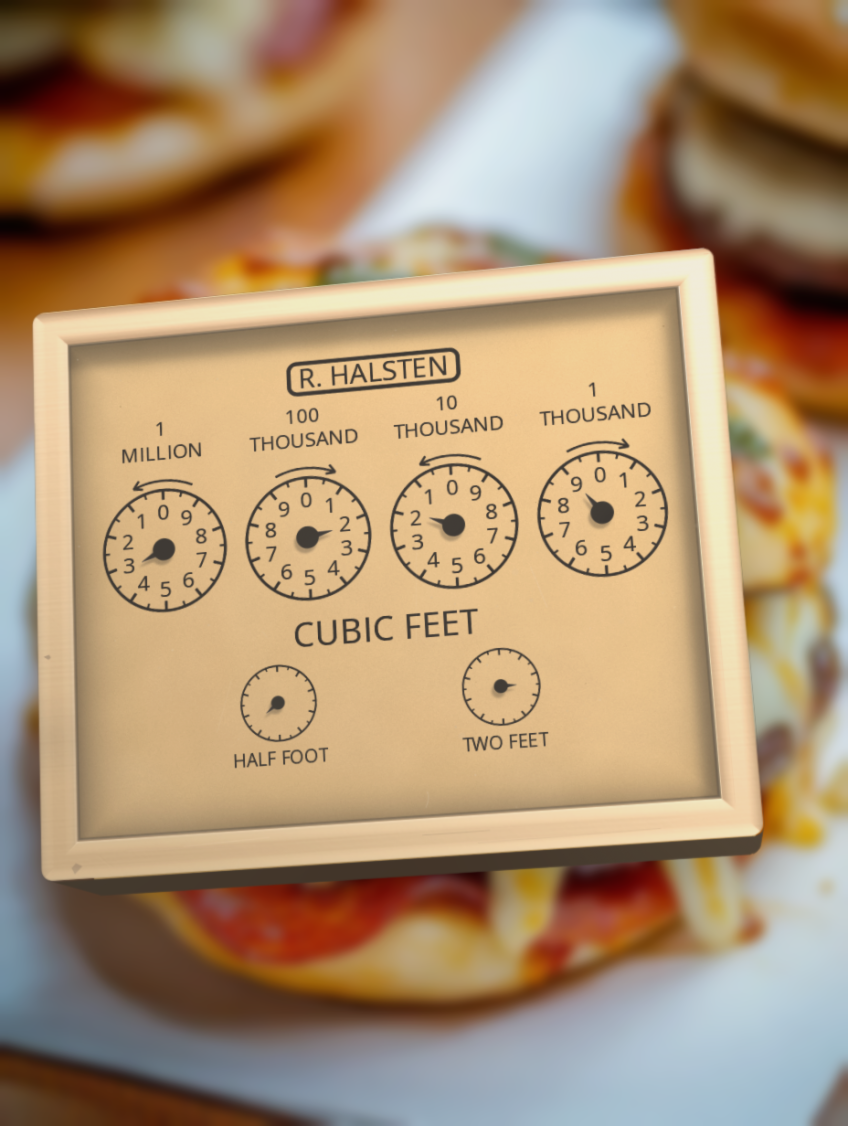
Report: 321900 ft³
